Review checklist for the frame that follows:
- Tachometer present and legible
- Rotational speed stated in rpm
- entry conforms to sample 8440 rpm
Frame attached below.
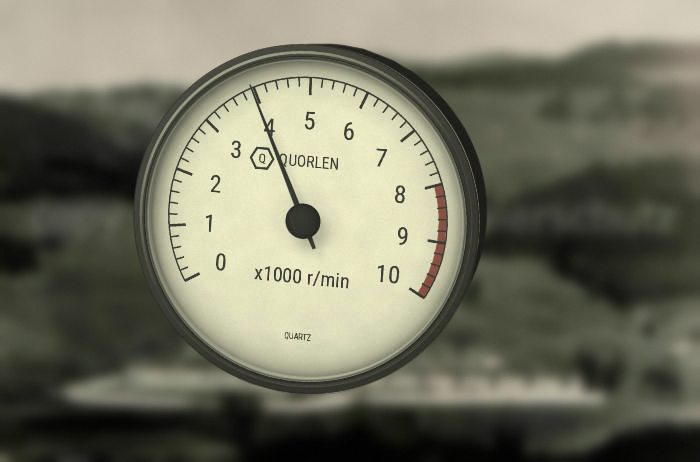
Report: 4000 rpm
